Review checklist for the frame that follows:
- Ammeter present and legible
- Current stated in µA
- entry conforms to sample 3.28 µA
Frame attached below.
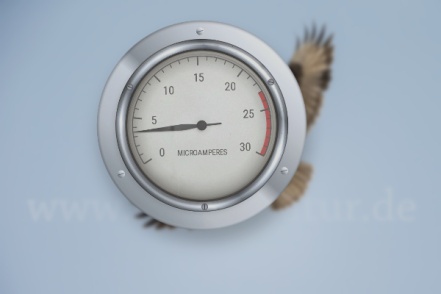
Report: 3.5 µA
